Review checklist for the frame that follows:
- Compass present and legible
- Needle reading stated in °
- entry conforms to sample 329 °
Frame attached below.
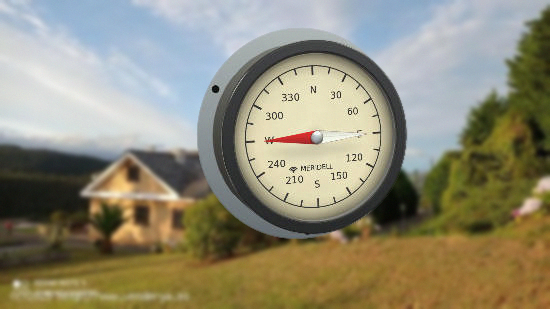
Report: 270 °
